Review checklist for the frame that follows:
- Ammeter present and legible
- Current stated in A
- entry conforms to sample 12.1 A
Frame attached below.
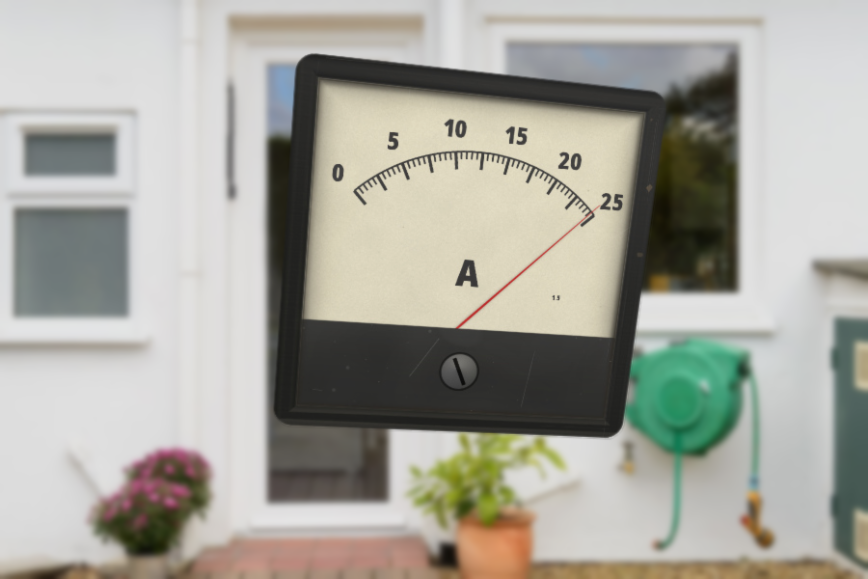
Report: 24.5 A
